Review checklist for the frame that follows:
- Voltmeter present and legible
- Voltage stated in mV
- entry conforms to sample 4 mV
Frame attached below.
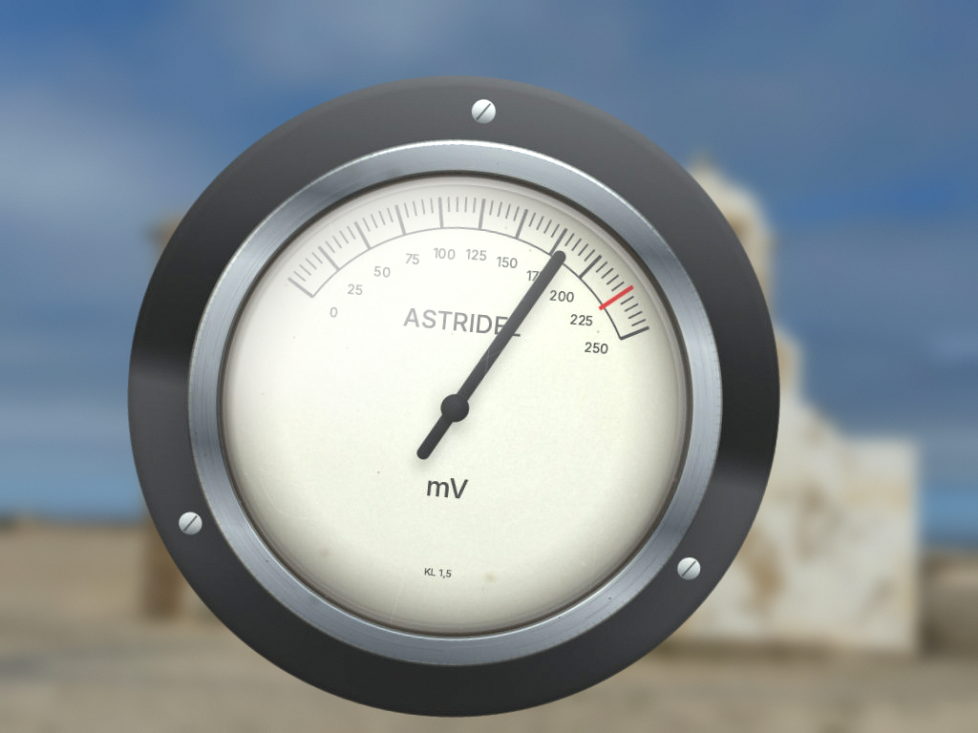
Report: 180 mV
